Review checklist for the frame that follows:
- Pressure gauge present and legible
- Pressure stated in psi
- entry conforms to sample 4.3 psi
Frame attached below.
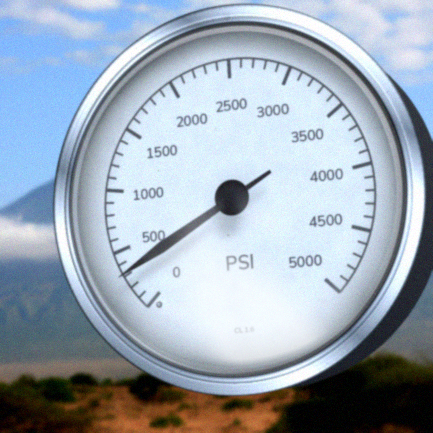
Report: 300 psi
